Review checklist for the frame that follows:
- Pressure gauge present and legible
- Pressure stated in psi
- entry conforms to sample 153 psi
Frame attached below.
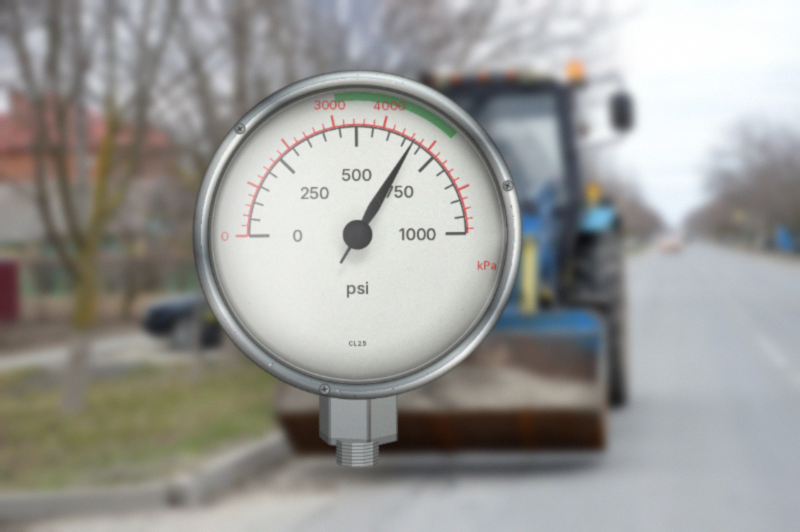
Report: 675 psi
